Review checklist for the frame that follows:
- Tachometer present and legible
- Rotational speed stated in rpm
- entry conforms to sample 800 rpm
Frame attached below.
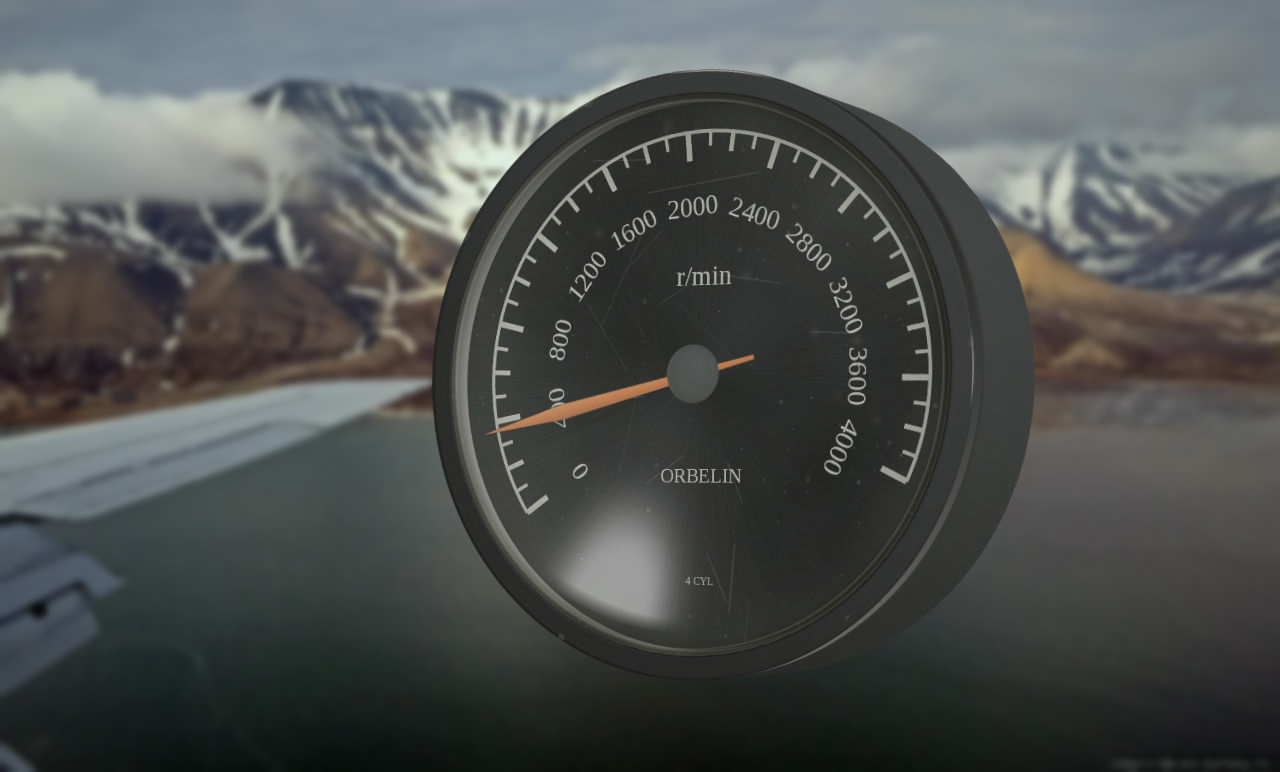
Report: 350 rpm
